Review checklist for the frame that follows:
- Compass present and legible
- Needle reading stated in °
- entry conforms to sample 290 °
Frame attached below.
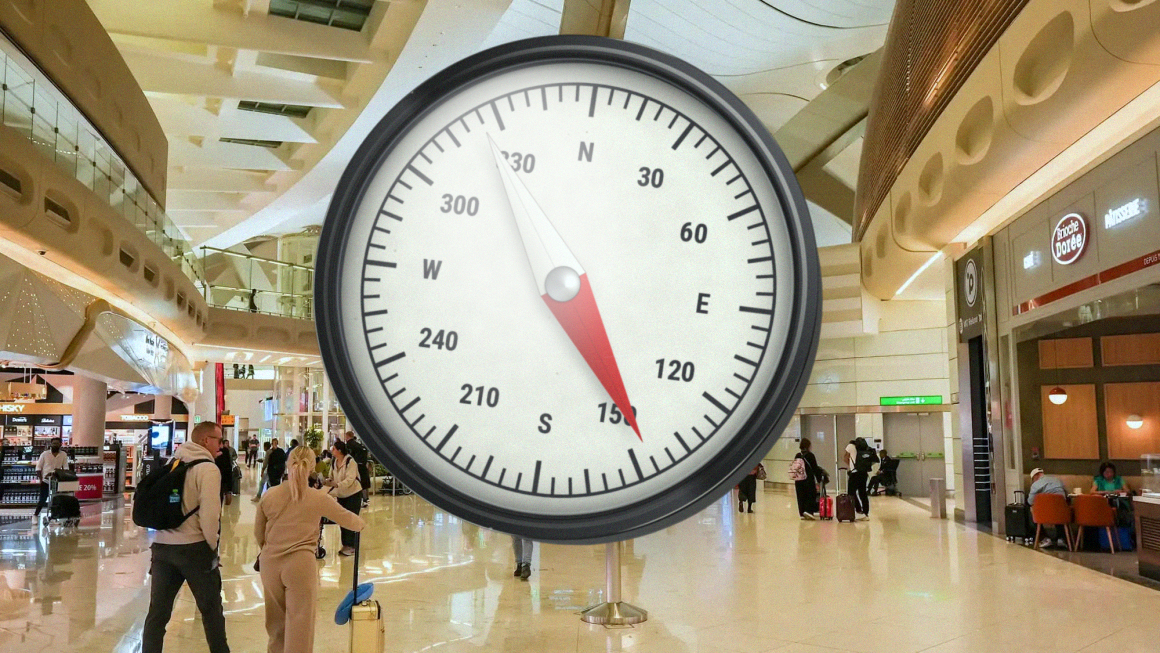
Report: 145 °
